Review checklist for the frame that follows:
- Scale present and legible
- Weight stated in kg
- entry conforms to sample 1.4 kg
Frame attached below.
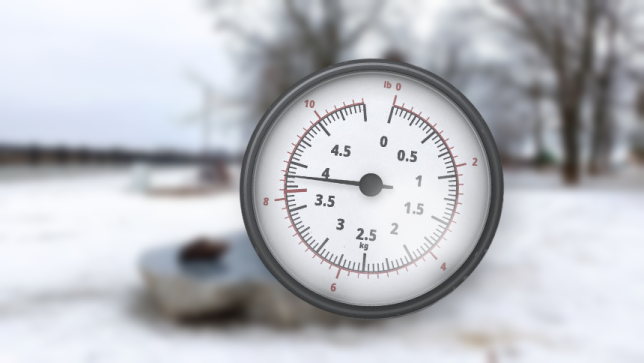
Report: 3.85 kg
